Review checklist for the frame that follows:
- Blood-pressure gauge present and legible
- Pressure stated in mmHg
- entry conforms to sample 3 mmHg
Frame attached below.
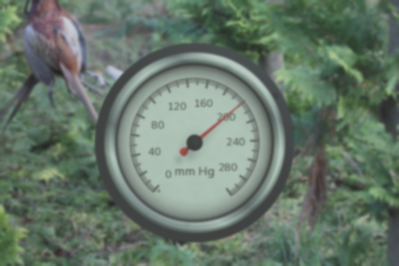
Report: 200 mmHg
